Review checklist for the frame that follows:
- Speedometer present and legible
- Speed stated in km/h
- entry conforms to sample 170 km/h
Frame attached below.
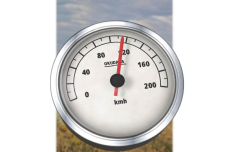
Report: 115 km/h
